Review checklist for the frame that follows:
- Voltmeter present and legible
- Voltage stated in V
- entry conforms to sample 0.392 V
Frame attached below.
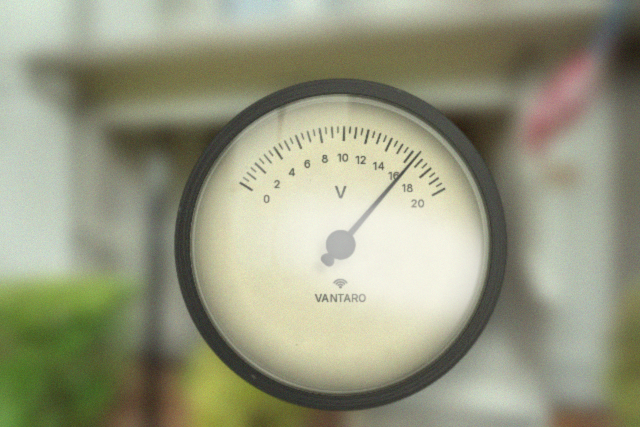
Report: 16.5 V
